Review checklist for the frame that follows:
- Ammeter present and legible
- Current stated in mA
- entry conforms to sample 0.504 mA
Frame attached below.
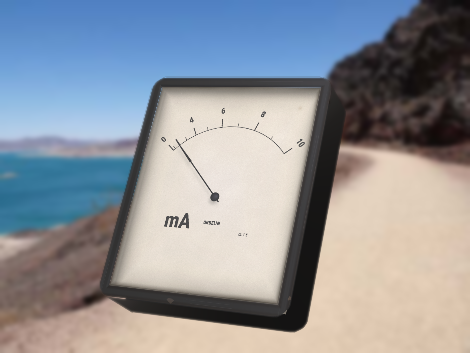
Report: 2 mA
